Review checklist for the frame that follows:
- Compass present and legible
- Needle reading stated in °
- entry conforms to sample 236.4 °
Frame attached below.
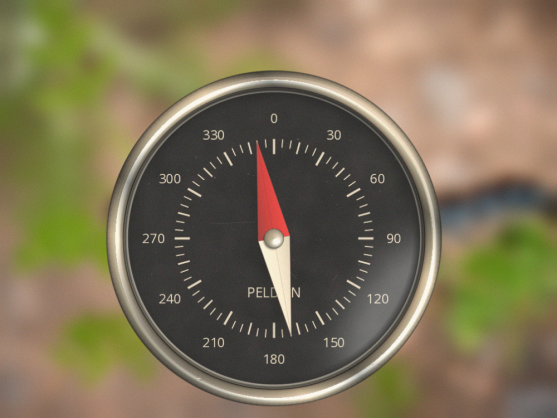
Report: 350 °
